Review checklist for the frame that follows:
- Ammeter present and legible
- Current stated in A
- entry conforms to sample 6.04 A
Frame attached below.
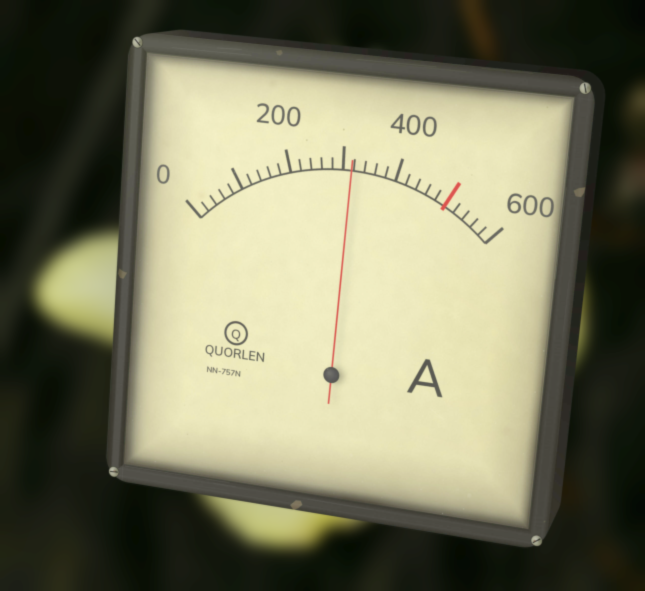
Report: 320 A
